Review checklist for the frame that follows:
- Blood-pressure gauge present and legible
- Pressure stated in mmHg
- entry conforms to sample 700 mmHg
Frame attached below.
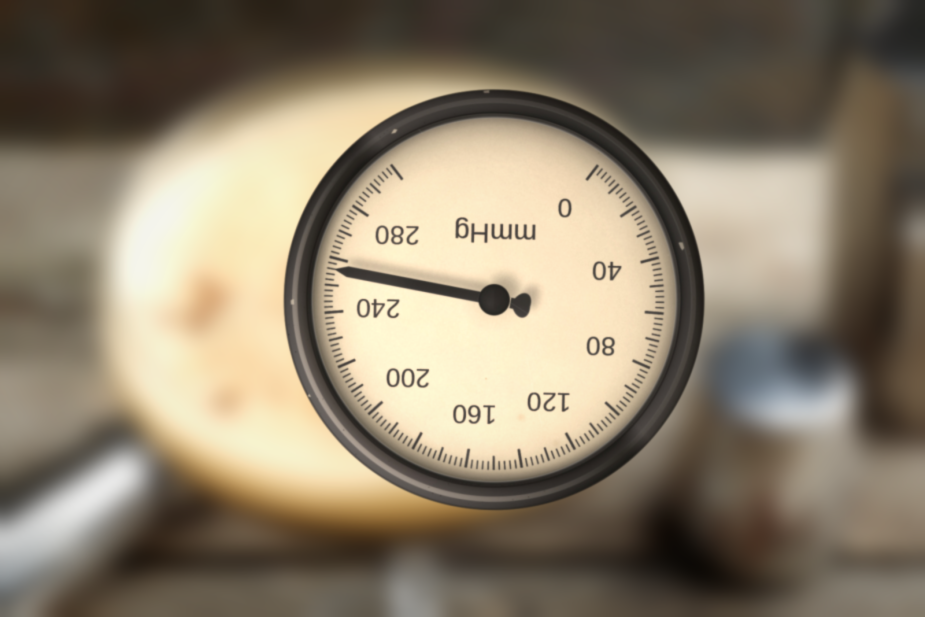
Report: 256 mmHg
